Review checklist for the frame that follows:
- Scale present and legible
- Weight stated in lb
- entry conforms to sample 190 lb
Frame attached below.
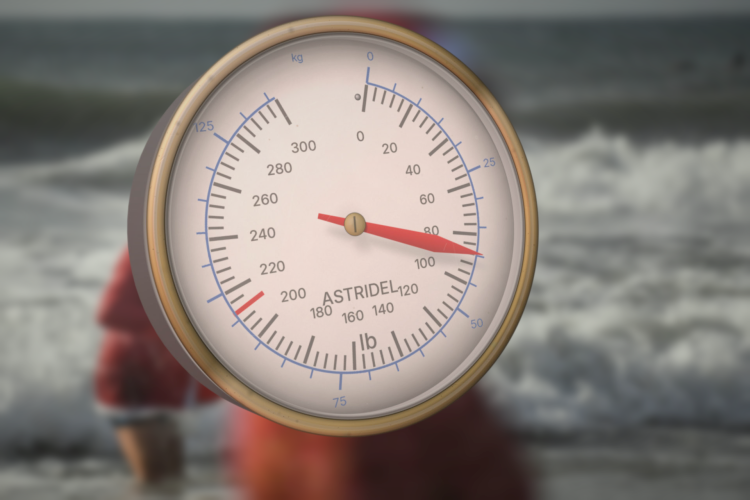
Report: 88 lb
